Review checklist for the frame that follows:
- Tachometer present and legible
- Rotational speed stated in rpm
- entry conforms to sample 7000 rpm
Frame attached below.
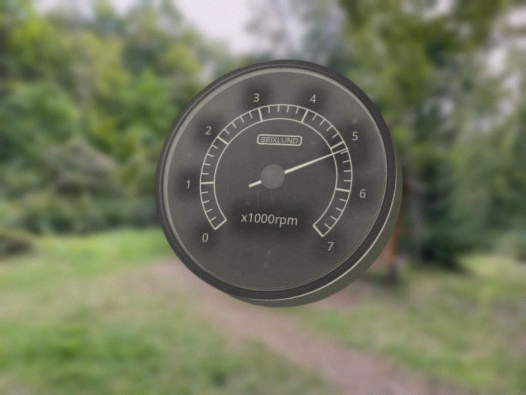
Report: 5200 rpm
